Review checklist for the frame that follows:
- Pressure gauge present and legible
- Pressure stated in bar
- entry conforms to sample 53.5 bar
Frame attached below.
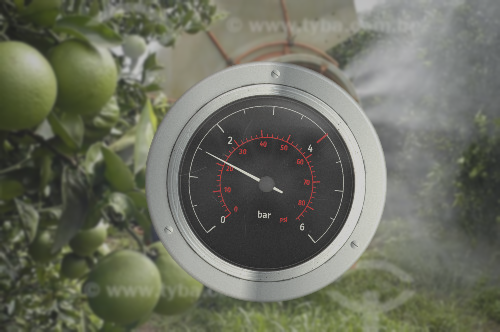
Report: 1.5 bar
